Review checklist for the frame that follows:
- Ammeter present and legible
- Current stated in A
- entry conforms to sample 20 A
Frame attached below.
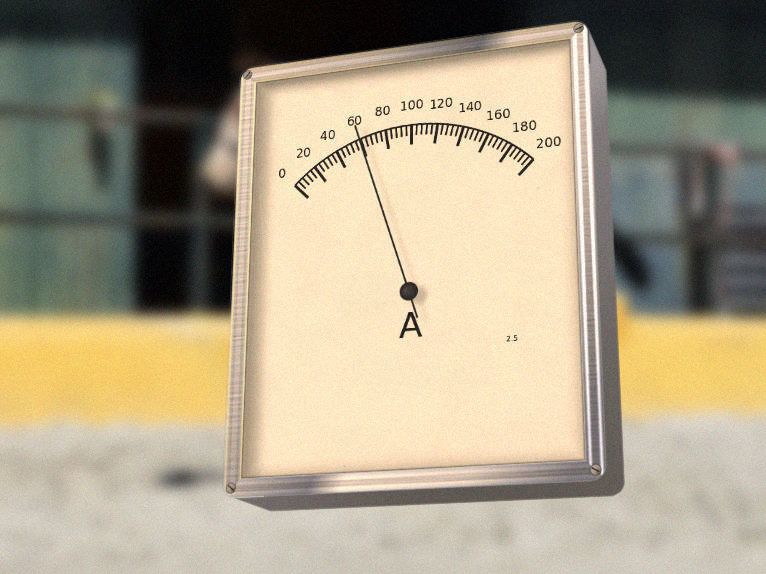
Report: 60 A
